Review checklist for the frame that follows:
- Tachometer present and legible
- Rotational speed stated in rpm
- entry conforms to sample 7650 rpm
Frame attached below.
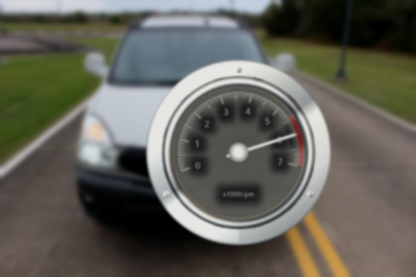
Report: 6000 rpm
